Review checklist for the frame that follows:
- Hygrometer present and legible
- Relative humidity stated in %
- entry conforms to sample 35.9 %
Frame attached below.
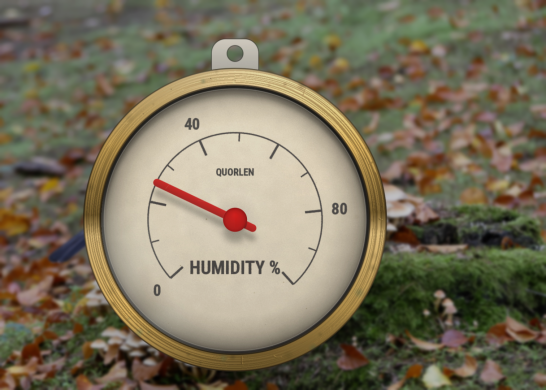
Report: 25 %
